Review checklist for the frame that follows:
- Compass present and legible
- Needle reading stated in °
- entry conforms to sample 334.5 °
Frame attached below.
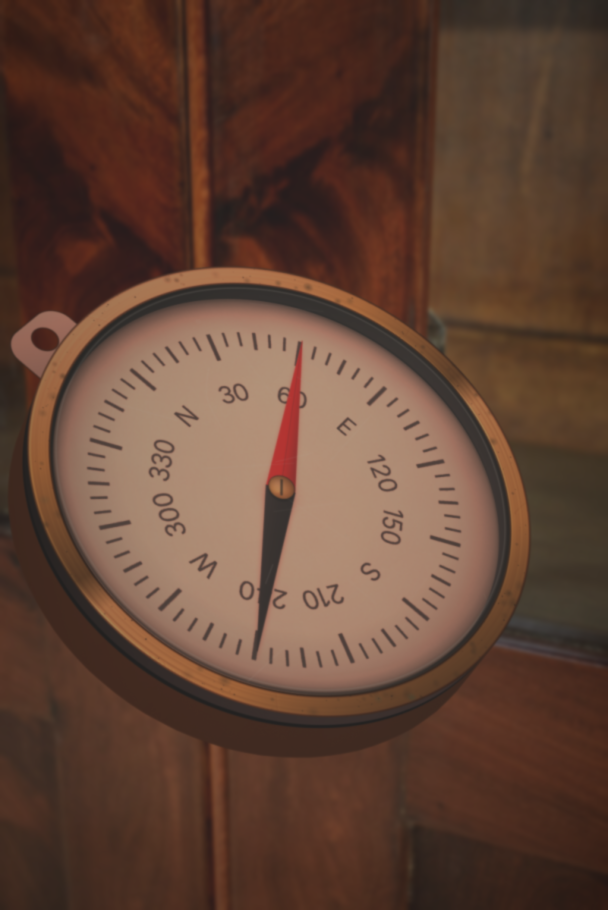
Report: 60 °
